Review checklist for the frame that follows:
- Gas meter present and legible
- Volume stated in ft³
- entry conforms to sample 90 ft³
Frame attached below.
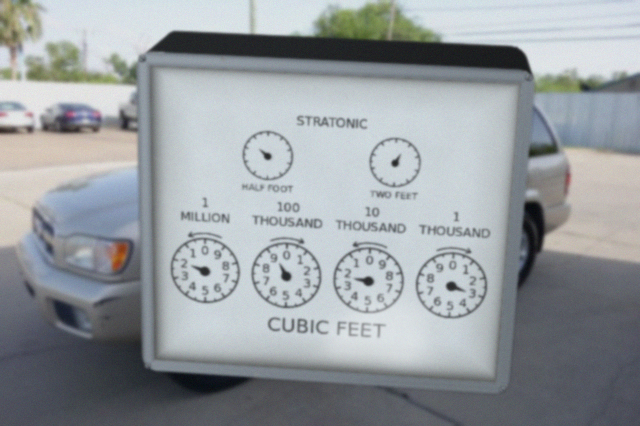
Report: 192300 ft³
